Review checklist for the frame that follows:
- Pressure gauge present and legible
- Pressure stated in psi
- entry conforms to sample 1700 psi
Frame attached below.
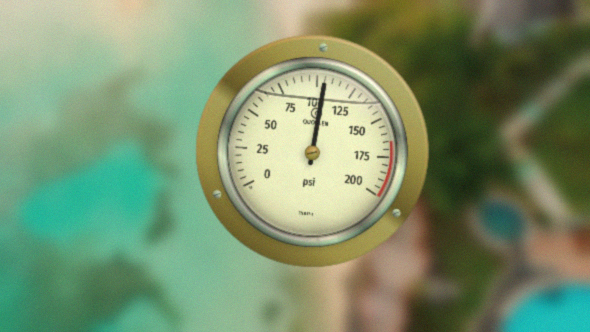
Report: 105 psi
